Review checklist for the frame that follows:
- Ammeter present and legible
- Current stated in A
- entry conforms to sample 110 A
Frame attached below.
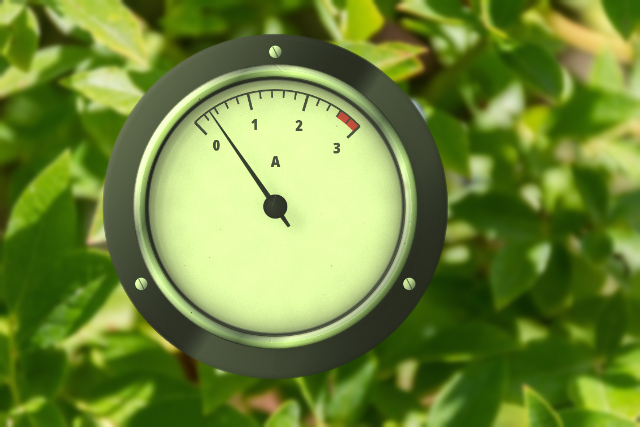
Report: 0.3 A
